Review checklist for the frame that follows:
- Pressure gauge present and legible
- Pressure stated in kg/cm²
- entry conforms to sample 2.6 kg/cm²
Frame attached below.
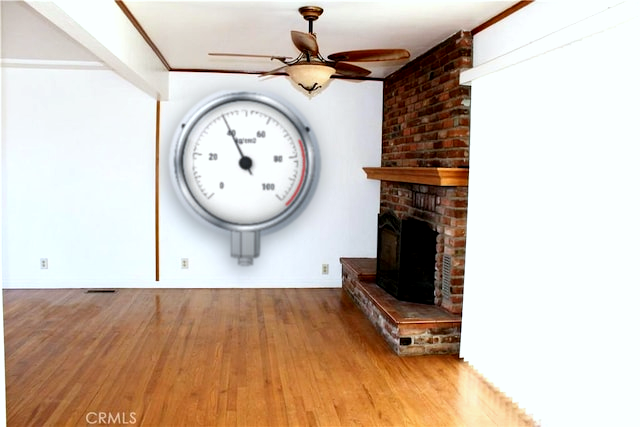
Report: 40 kg/cm²
